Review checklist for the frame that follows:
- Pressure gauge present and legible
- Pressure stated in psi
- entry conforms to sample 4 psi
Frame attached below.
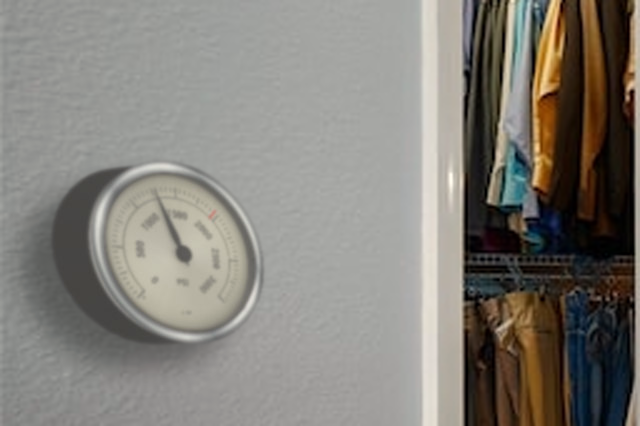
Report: 1250 psi
